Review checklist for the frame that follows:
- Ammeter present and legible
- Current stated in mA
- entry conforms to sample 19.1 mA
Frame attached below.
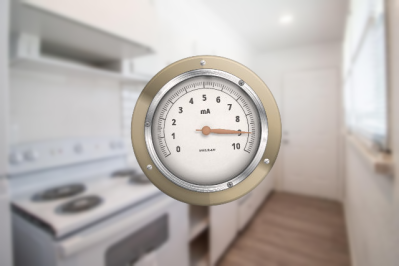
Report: 9 mA
